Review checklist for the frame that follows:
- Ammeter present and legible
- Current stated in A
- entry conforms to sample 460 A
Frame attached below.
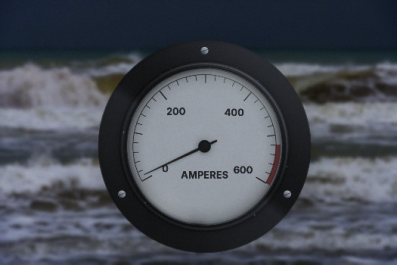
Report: 10 A
